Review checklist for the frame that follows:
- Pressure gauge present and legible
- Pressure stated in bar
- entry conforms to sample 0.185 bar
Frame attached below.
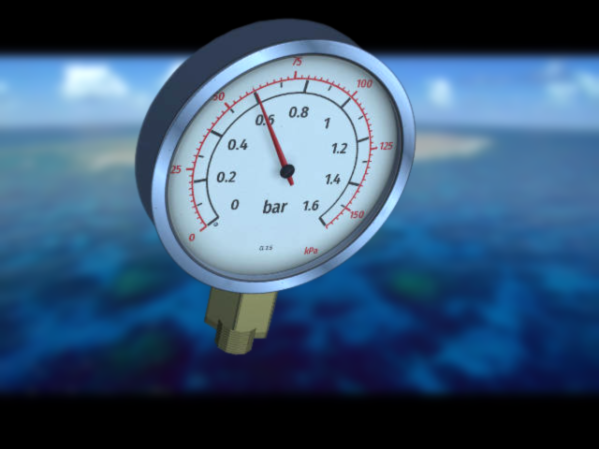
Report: 0.6 bar
